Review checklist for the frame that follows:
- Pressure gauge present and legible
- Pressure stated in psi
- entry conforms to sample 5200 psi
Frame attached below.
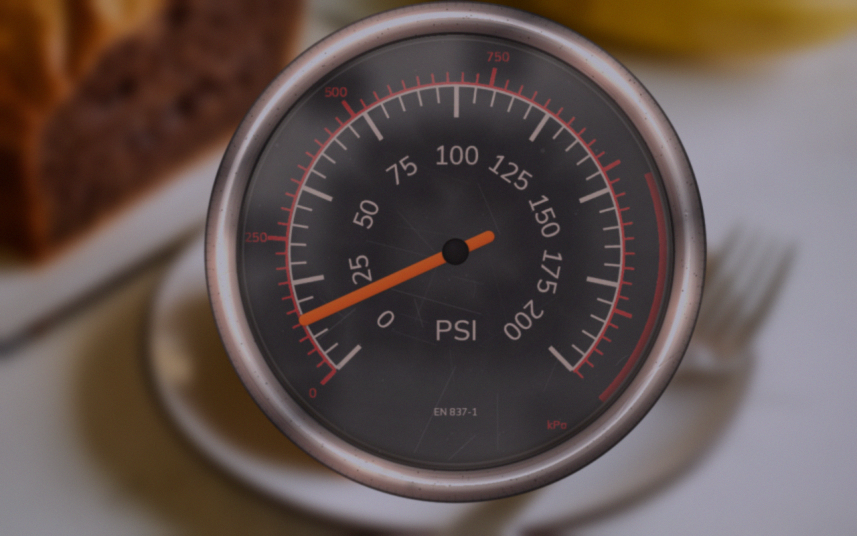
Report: 15 psi
